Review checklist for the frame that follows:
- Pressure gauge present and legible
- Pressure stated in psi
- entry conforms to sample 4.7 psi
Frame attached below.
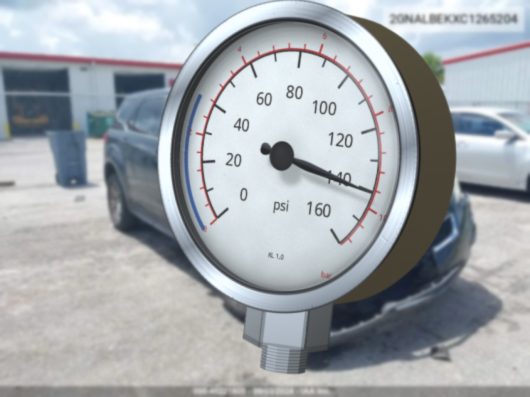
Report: 140 psi
